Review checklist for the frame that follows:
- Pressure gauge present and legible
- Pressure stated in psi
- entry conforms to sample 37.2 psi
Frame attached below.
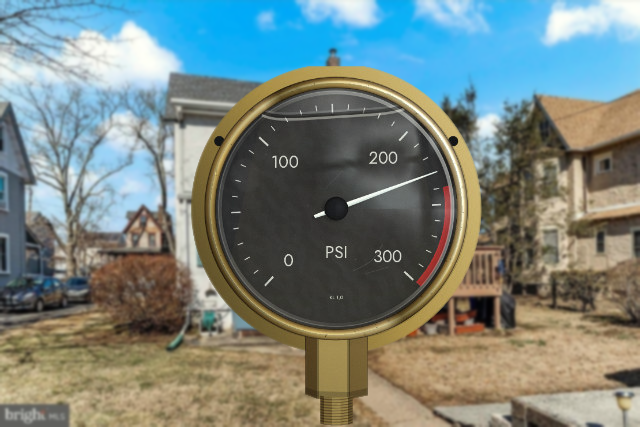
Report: 230 psi
